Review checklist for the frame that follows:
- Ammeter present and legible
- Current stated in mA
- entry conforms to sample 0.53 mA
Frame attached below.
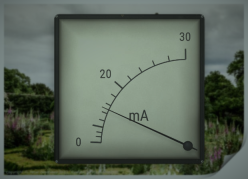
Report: 15 mA
